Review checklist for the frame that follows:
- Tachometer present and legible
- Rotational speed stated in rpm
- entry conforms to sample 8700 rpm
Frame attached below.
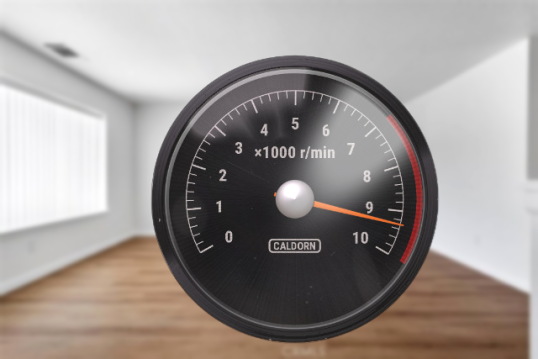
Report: 9300 rpm
